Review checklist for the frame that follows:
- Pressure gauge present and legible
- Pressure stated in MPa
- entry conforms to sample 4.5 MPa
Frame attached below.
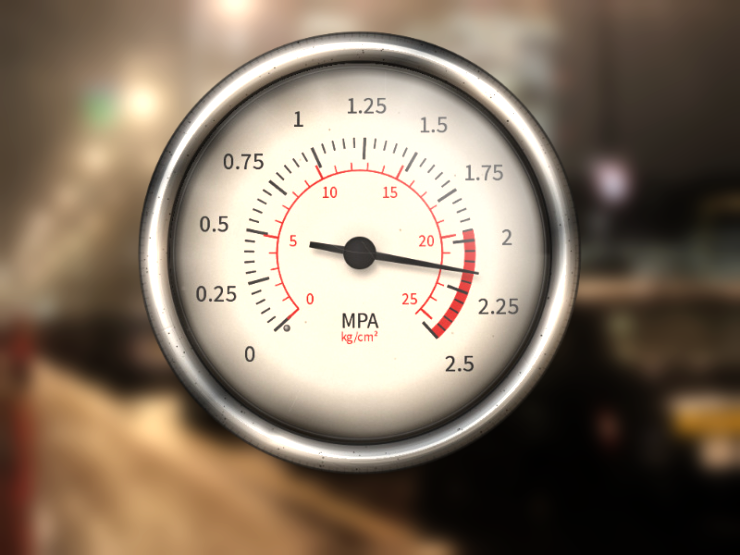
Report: 2.15 MPa
